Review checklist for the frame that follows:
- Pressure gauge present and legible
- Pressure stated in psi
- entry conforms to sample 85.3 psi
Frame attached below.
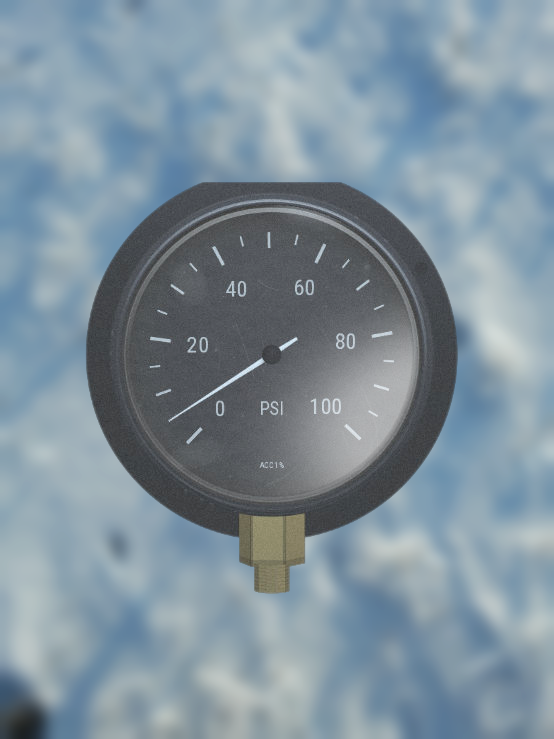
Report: 5 psi
